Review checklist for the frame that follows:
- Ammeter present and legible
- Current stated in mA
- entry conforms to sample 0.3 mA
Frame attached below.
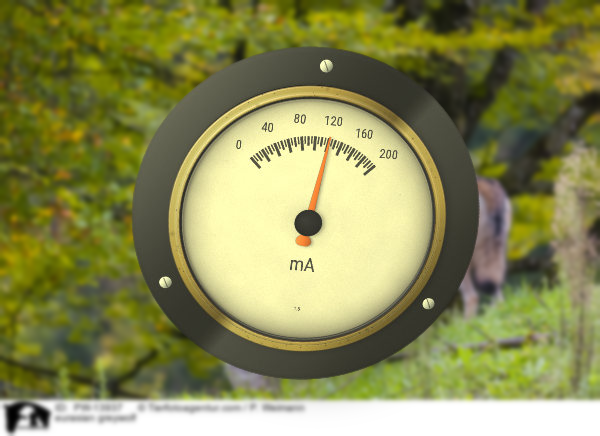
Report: 120 mA
